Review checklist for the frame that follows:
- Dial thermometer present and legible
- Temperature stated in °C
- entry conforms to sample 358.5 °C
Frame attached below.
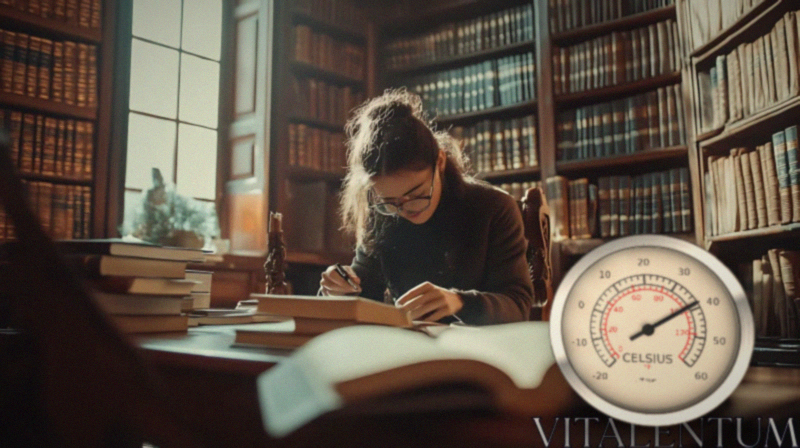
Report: 38 °C
